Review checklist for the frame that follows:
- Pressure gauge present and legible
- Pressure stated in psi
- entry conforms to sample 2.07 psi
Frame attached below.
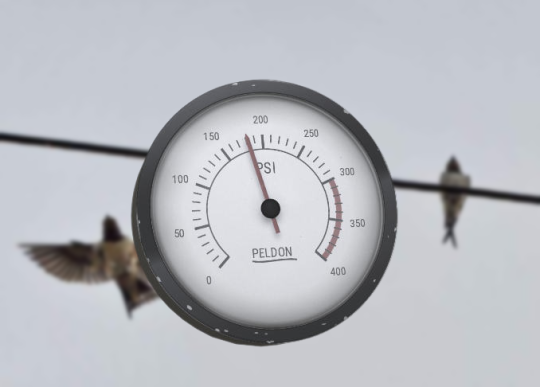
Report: 180 psi
